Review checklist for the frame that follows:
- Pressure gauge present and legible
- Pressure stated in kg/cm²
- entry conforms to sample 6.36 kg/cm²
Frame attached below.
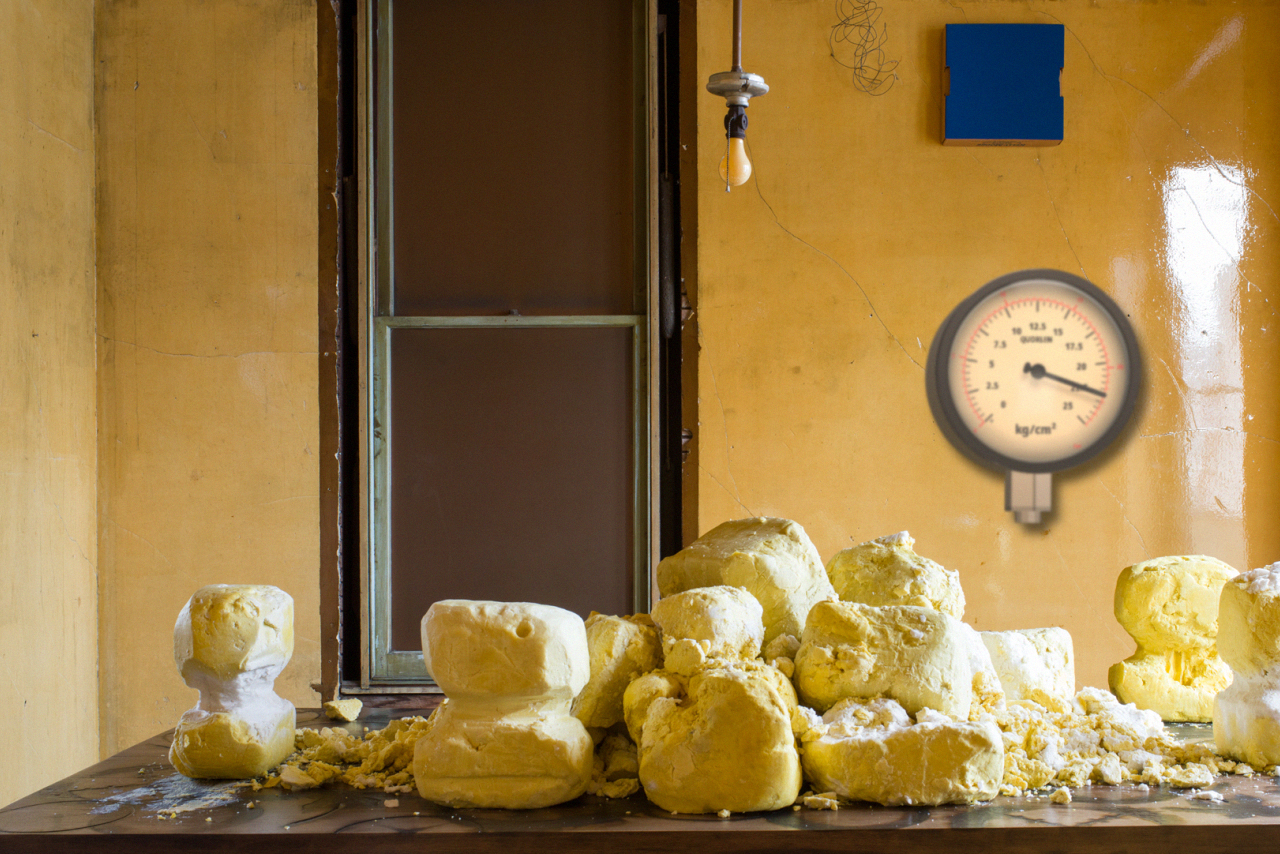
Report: 22.5 kg/cm²
